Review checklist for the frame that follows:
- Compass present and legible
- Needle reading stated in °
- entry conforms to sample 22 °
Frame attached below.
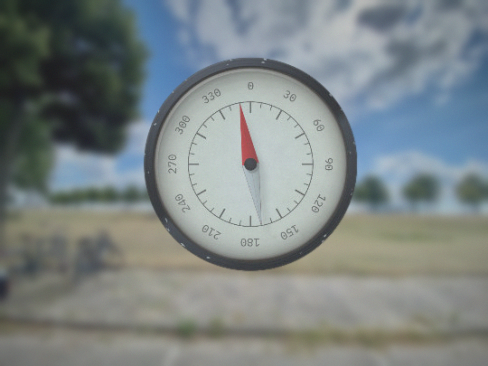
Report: 350 °
